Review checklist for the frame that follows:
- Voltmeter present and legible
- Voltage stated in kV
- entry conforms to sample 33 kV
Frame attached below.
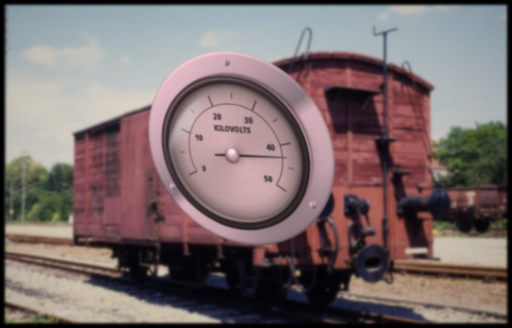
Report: 42.5 kV
